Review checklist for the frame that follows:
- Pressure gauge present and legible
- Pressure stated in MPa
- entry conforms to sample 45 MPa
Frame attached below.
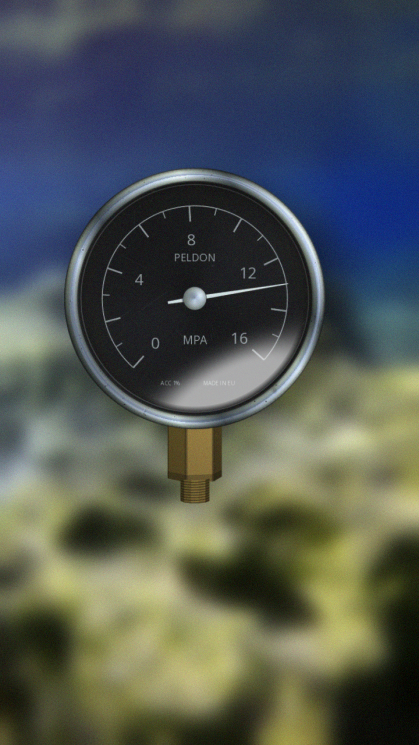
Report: 13 MPa
